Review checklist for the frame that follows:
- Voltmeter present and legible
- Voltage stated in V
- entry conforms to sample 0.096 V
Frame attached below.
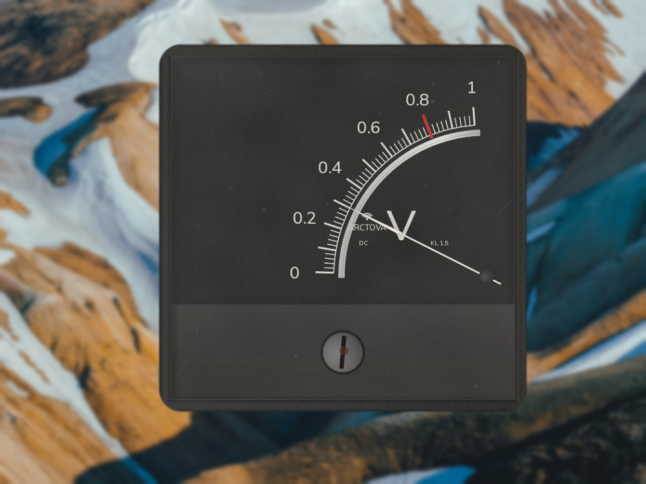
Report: 0.3 V
